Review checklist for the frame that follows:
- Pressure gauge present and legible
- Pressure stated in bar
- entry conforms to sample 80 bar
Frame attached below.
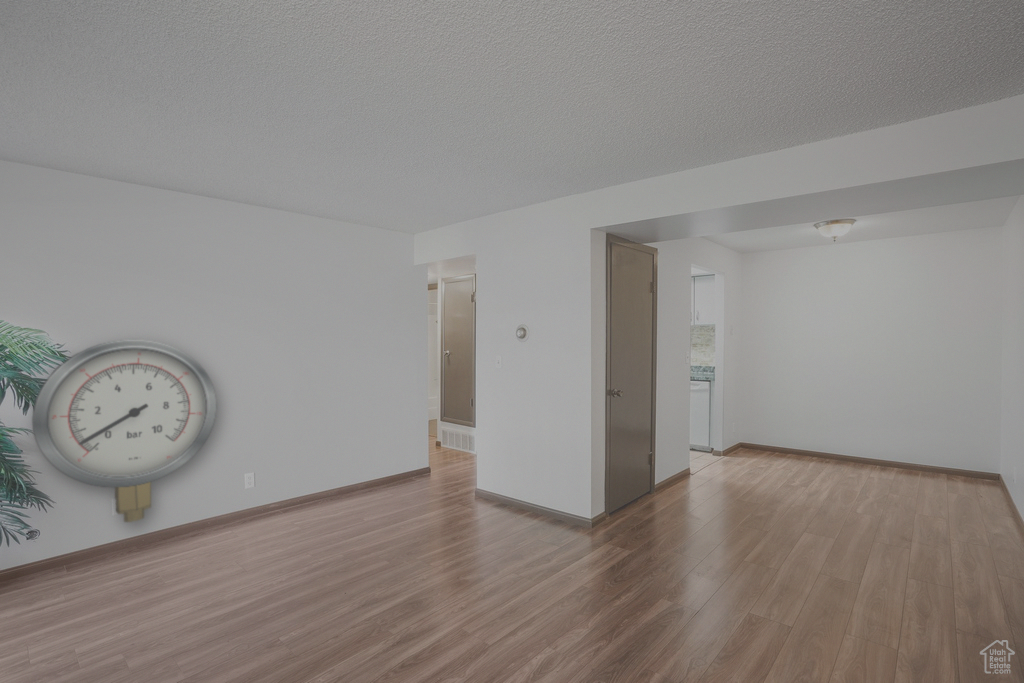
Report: 0.5 bar
